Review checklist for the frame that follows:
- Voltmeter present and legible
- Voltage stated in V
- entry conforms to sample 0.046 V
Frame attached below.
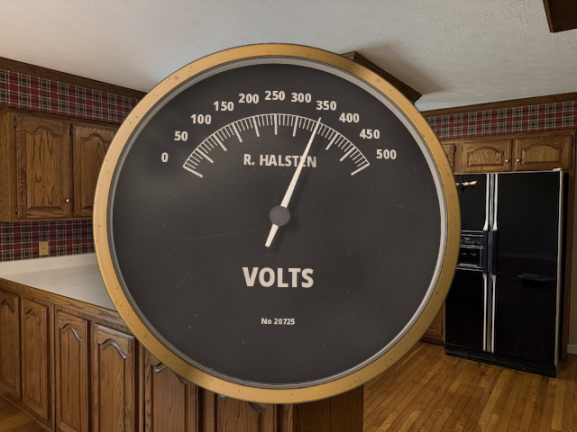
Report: 350 V
